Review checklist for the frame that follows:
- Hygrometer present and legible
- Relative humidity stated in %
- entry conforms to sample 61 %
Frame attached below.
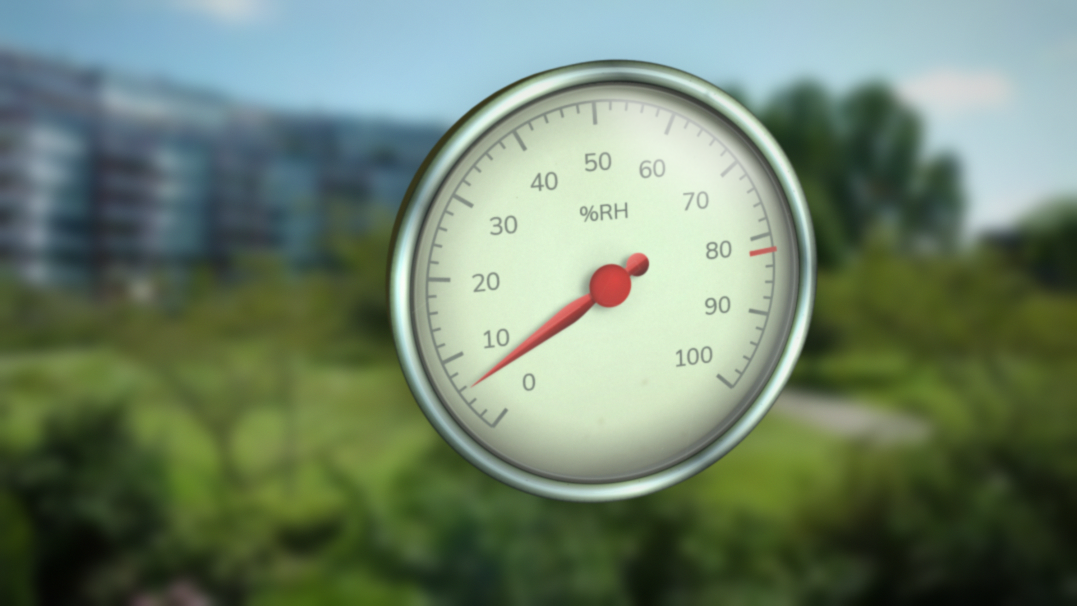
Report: 6 %
